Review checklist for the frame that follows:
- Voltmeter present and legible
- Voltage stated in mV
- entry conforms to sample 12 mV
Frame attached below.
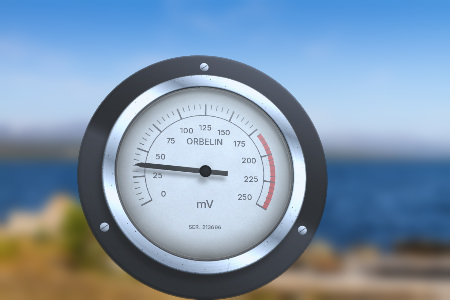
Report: 35 mV
